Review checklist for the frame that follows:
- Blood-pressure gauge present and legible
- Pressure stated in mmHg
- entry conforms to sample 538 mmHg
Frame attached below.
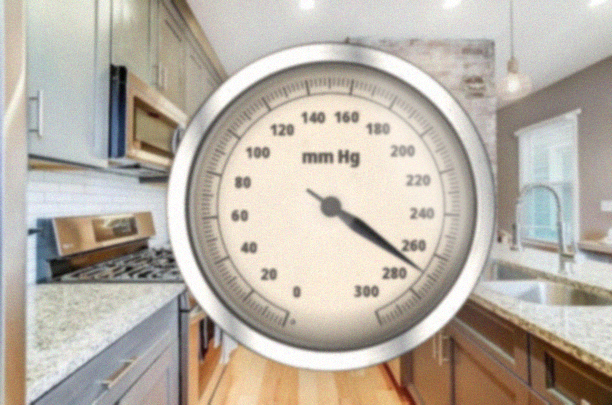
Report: 270 mmHg
